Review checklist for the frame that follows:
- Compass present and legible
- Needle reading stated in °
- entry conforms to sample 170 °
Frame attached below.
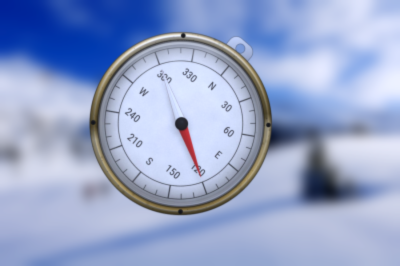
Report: 120 °
